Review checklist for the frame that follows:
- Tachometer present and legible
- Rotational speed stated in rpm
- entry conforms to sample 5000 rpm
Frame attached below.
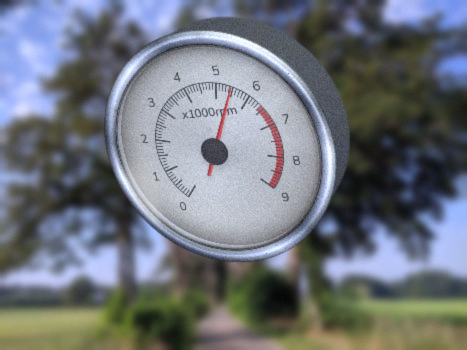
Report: 5500 rpm
